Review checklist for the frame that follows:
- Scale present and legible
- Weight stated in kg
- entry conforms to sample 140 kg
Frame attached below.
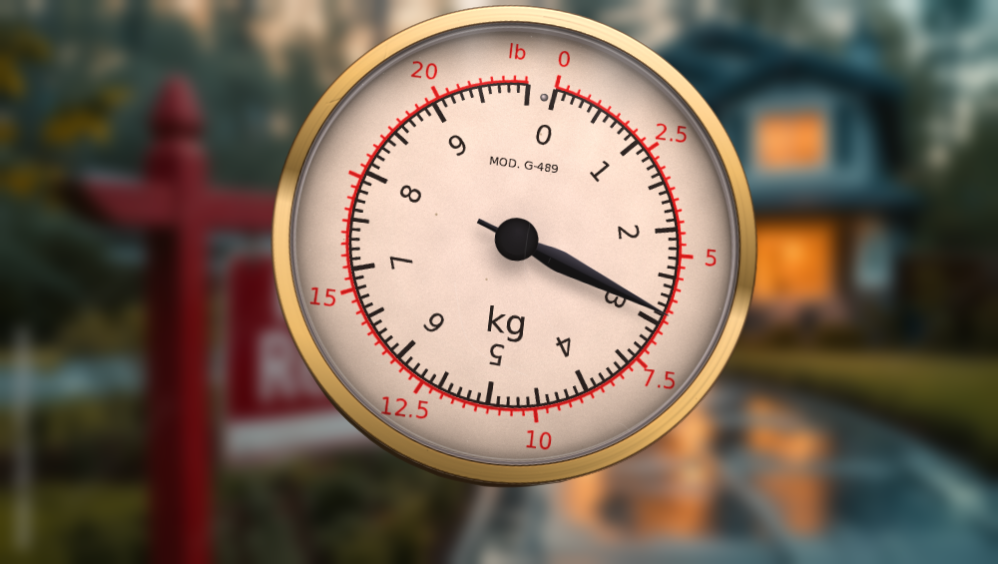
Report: 2.9 kg
